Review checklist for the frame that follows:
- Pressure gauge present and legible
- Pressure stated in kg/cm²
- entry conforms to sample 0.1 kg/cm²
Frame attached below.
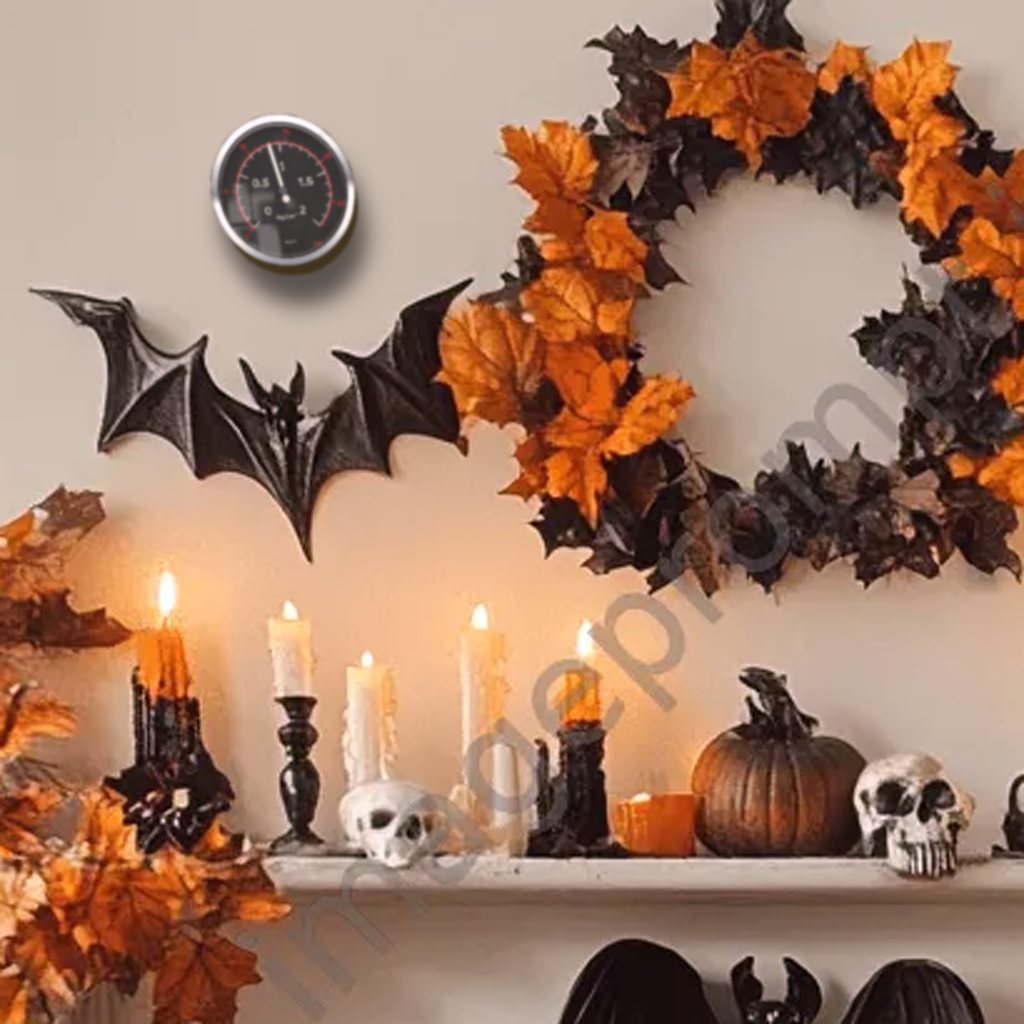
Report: 0.9 kg/cm²
